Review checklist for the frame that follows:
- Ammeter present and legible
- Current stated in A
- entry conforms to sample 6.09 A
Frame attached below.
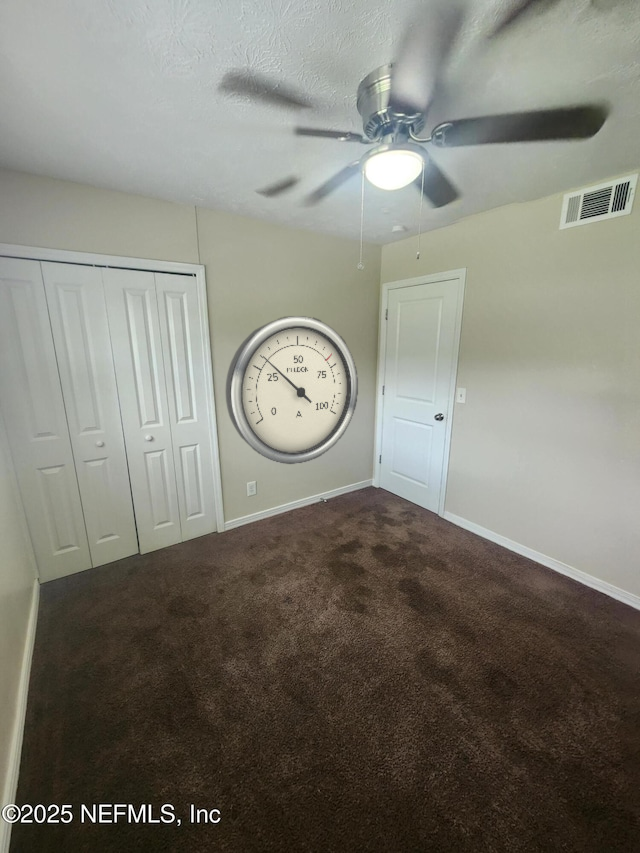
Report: 30 A
